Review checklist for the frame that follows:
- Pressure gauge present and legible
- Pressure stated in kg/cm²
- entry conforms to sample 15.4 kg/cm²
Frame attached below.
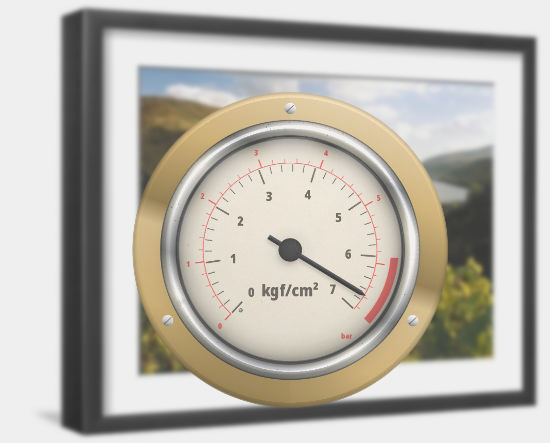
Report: 6.7 kg/cm²
